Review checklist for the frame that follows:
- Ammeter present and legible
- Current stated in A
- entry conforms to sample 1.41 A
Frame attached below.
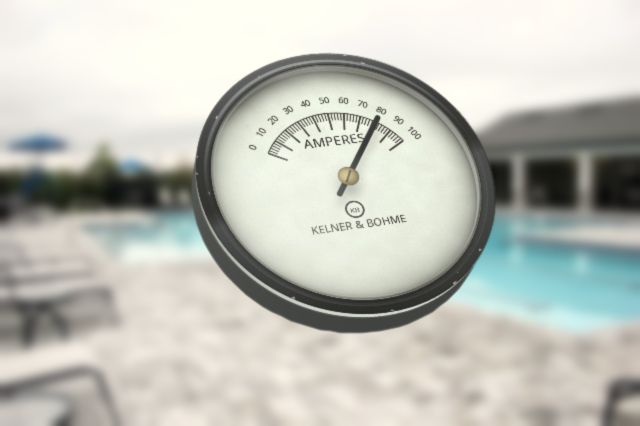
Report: 80 A
